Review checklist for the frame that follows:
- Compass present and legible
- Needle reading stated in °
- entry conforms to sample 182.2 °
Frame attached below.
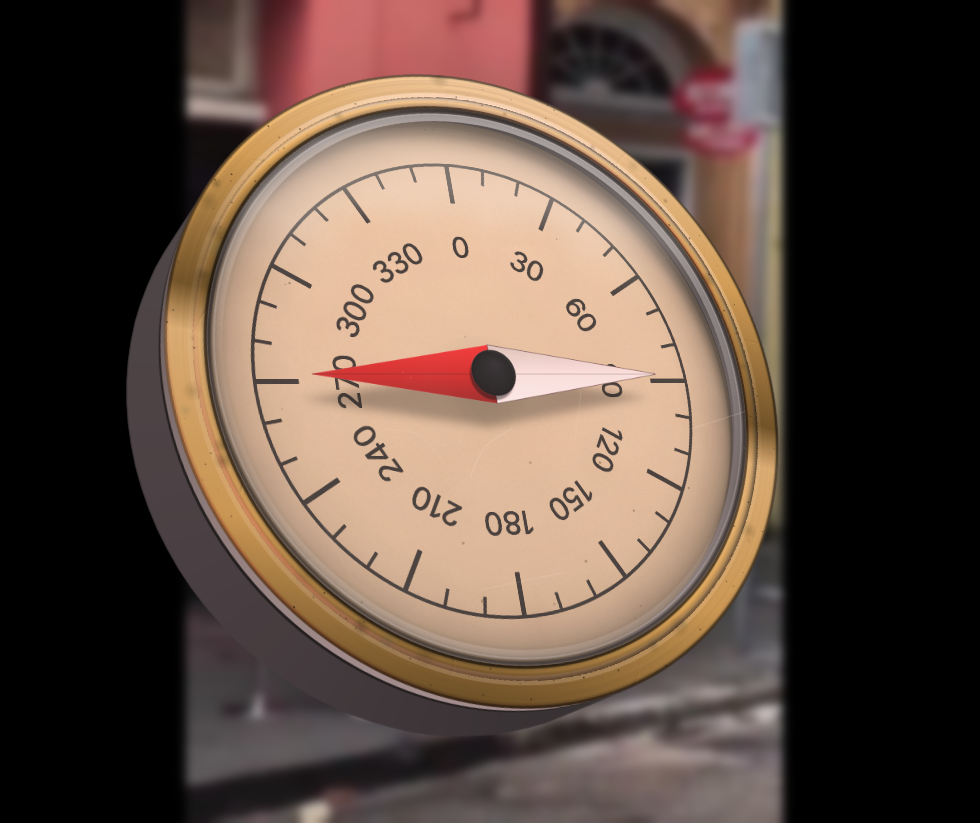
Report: 270 °
